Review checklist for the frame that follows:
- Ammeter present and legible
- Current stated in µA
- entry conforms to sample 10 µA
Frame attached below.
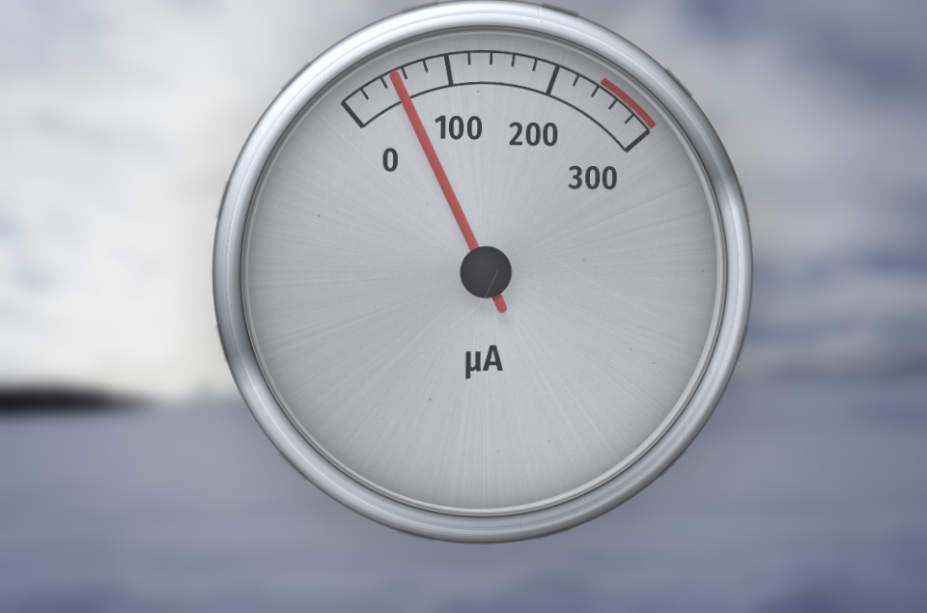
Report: 50 µA
